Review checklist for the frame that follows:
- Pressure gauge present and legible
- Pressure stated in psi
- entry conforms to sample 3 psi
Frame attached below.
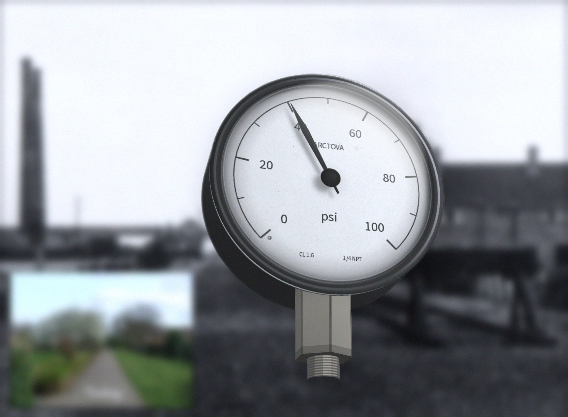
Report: 40 psi
